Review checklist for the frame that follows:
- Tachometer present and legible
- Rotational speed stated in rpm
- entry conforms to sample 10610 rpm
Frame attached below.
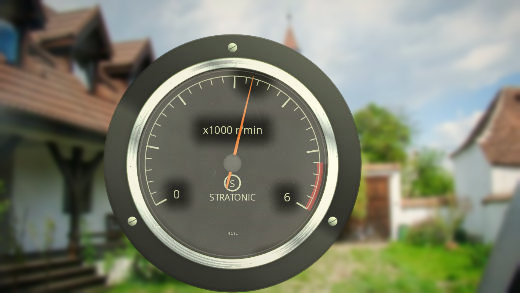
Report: 3300 rpm
